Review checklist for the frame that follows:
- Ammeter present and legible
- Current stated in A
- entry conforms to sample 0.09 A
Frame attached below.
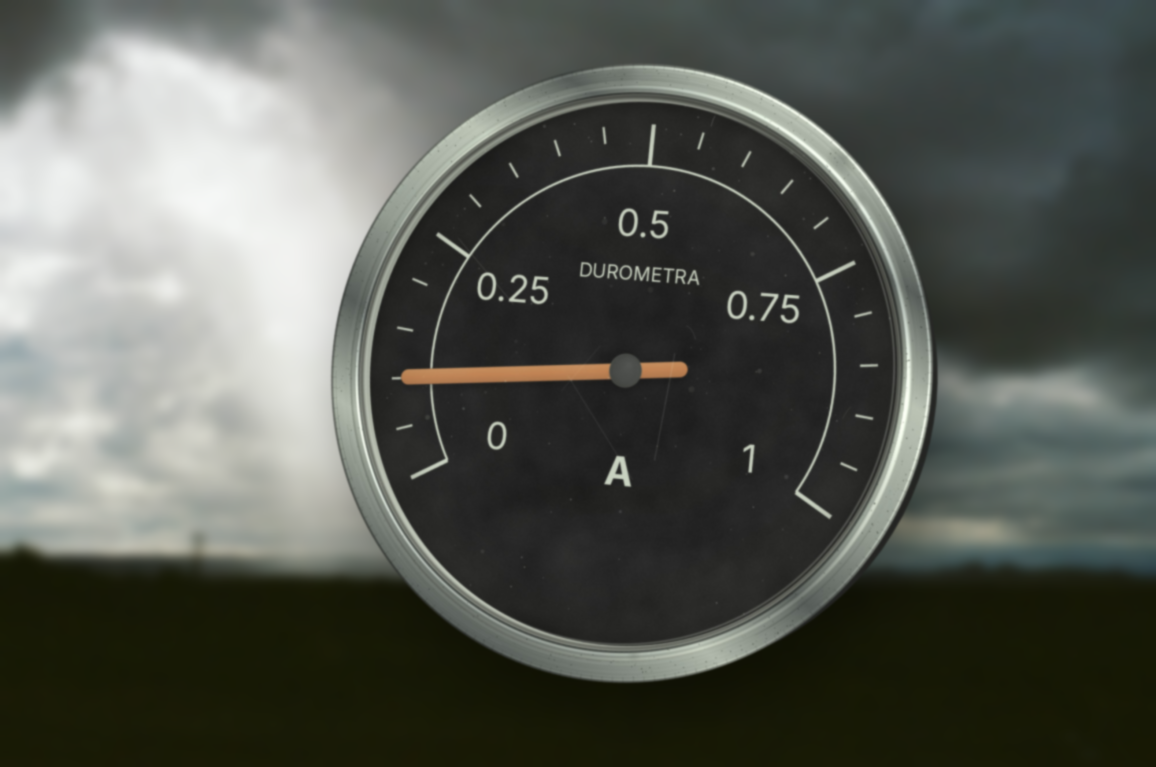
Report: 0.1 A
